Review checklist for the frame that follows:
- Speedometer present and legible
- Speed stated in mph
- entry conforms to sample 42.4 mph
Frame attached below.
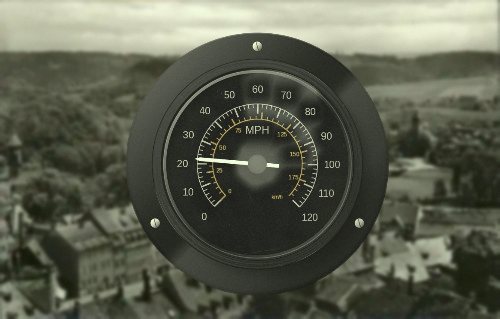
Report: 22 mph
